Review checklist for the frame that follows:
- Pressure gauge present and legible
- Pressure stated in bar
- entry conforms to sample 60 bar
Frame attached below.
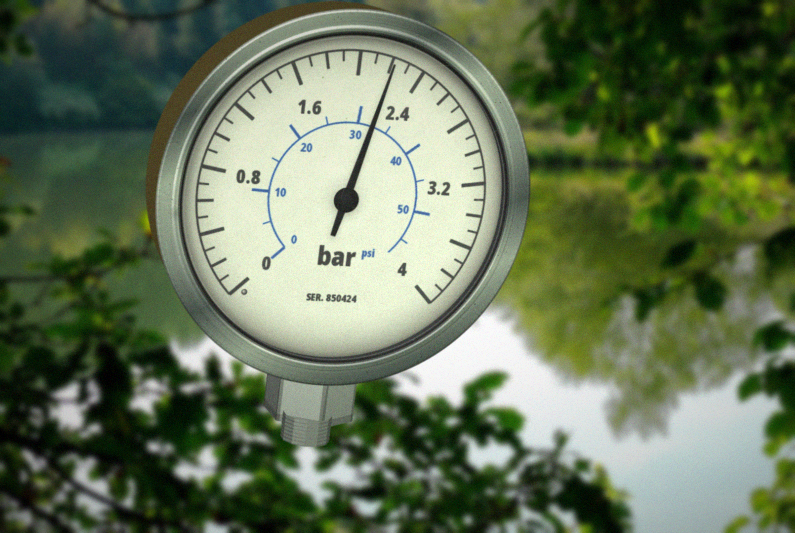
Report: 2.2 bar
